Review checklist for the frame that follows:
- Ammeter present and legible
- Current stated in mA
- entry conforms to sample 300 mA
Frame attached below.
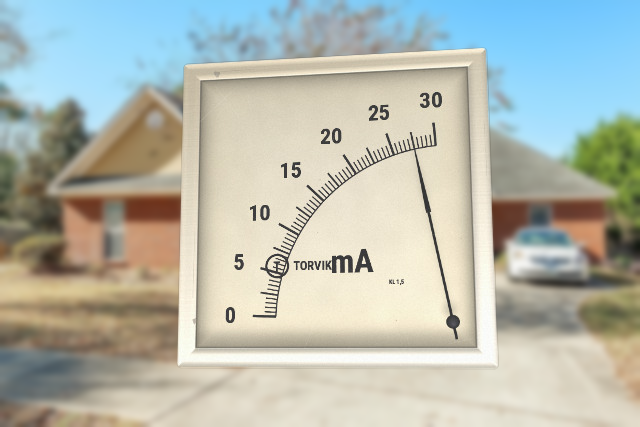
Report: 27.5 mA
